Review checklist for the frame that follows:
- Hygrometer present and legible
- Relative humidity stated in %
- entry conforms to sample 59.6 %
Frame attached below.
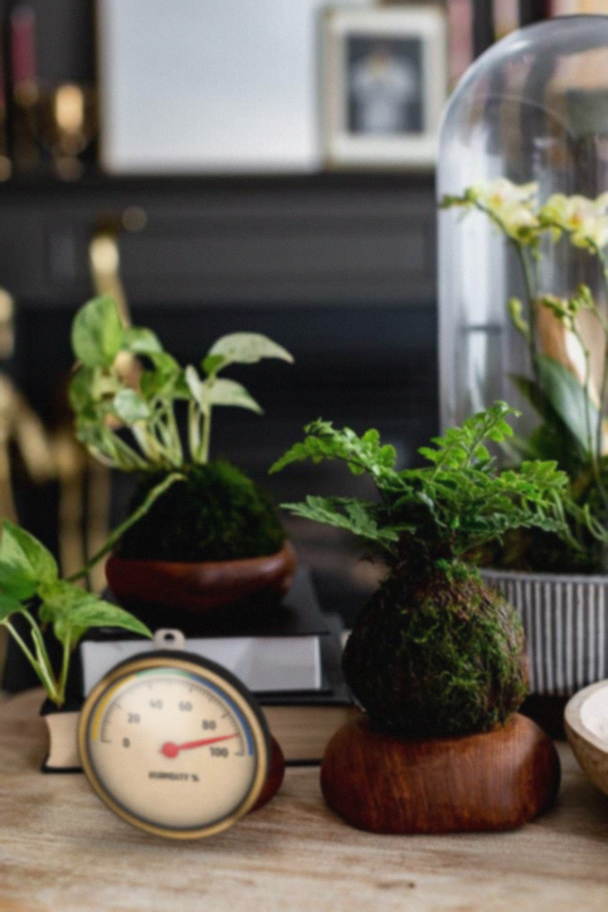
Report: 90 %
